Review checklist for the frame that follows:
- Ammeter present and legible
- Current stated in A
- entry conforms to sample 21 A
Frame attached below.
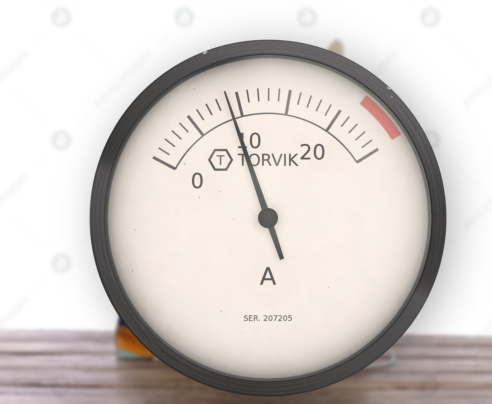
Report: 9 A
